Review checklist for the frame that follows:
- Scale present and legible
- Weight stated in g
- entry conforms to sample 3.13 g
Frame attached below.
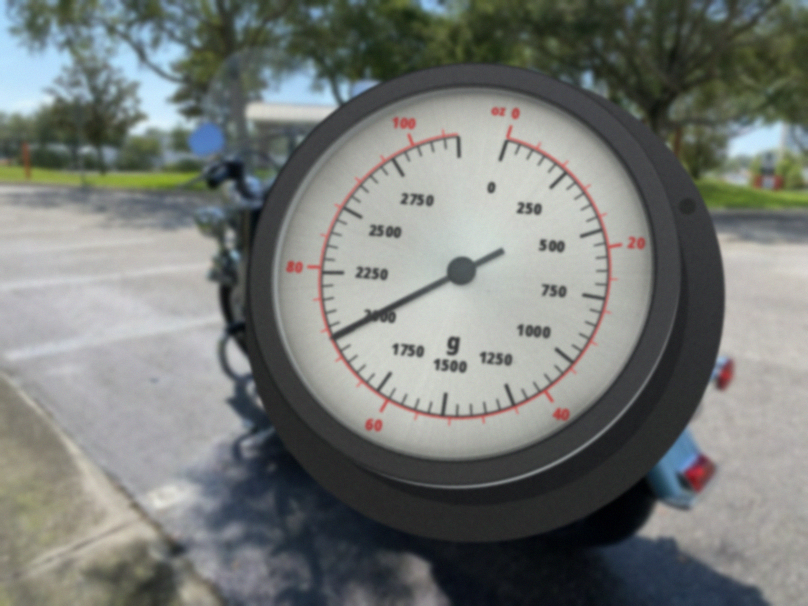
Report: 2000 g
